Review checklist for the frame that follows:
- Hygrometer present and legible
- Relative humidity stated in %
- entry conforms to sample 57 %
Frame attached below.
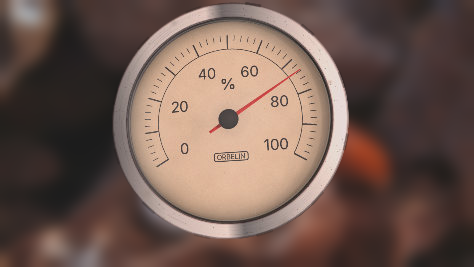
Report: 74 %
